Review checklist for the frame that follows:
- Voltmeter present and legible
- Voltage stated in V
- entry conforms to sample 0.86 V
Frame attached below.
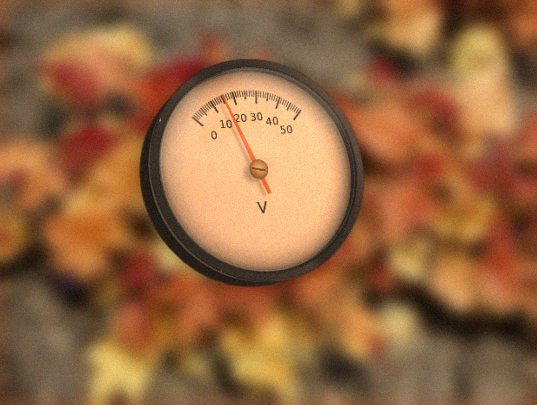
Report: 15 V
